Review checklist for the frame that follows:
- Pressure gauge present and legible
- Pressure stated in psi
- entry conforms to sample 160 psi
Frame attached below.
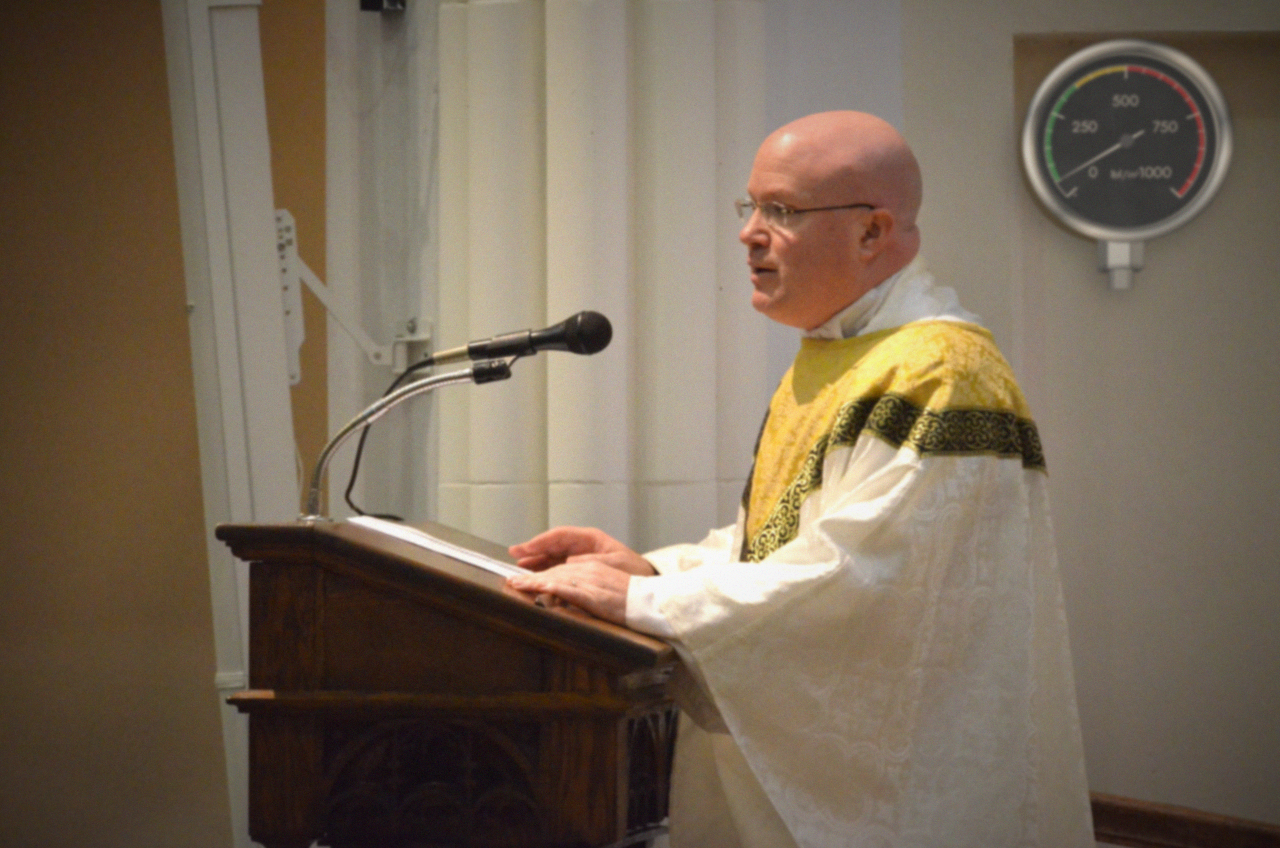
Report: 50 psi
